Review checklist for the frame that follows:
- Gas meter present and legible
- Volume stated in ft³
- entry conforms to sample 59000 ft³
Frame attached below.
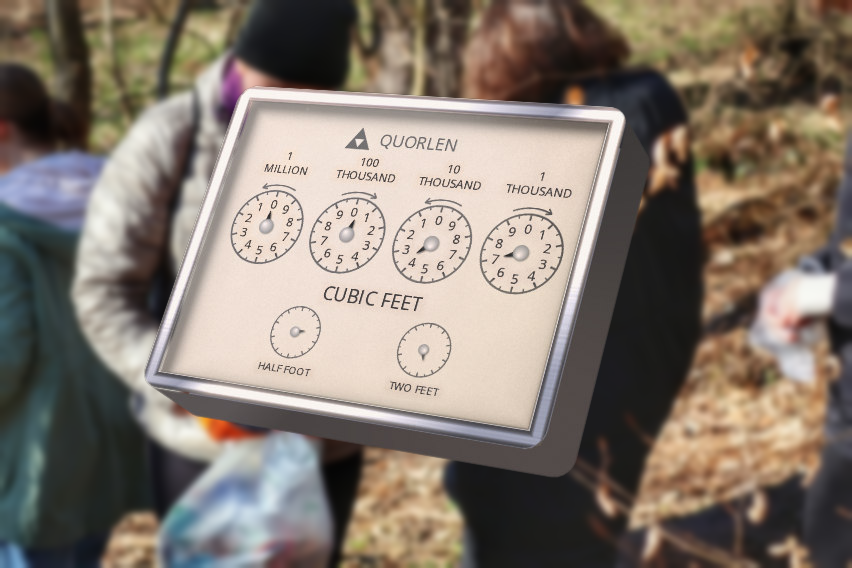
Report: 3700 ft³
